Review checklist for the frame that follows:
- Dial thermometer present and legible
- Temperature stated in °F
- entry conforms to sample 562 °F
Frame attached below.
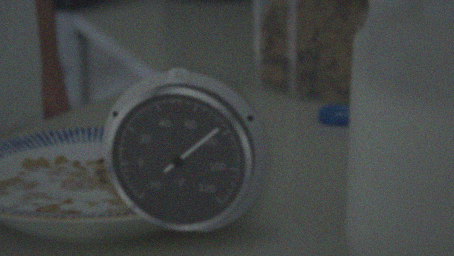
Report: 76 °F
